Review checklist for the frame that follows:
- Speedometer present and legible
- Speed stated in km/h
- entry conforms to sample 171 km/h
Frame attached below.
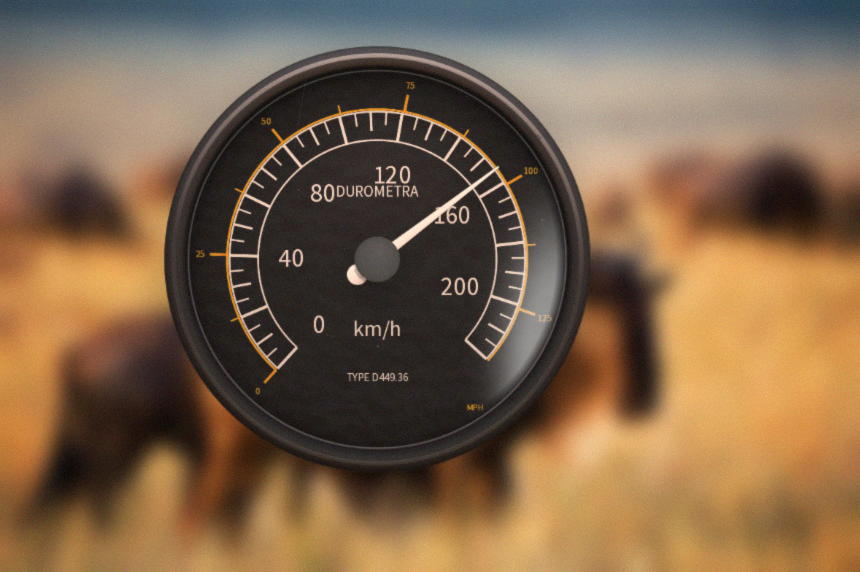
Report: 155 km/h
